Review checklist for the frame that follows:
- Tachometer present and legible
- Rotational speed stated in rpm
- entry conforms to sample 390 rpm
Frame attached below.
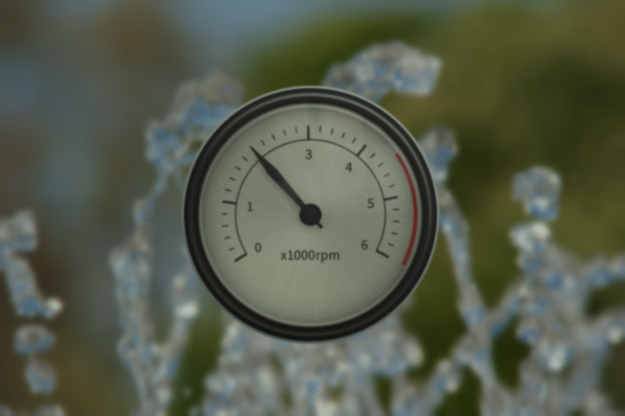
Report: 2000 rpm
